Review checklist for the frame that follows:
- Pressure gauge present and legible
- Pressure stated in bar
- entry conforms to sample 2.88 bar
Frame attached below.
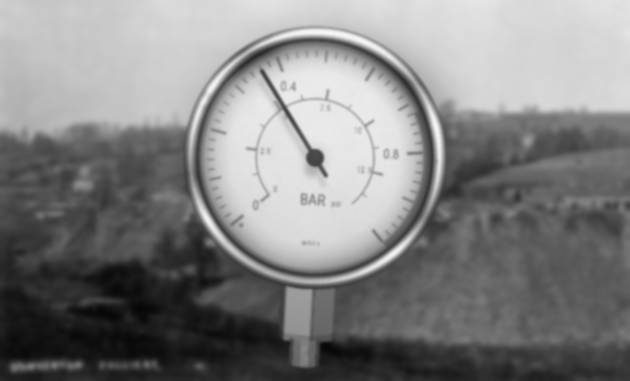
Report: 0.36 bar
